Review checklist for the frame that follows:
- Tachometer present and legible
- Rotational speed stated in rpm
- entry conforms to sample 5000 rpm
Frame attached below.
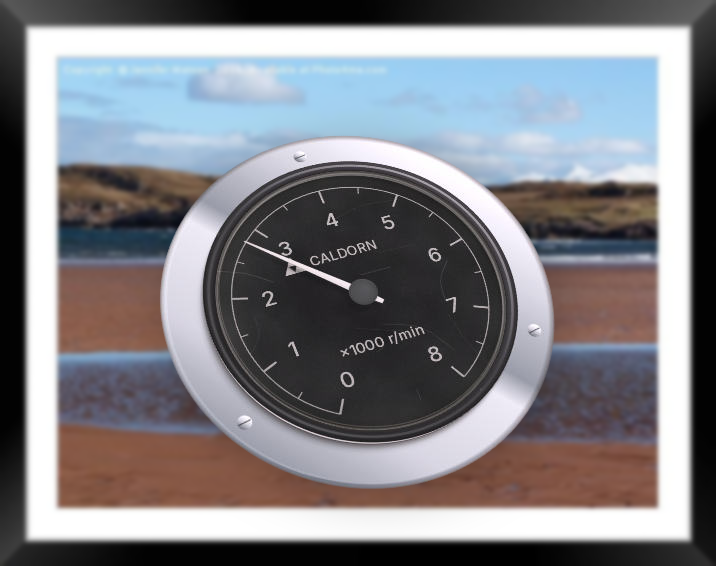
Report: 2750 rpm
